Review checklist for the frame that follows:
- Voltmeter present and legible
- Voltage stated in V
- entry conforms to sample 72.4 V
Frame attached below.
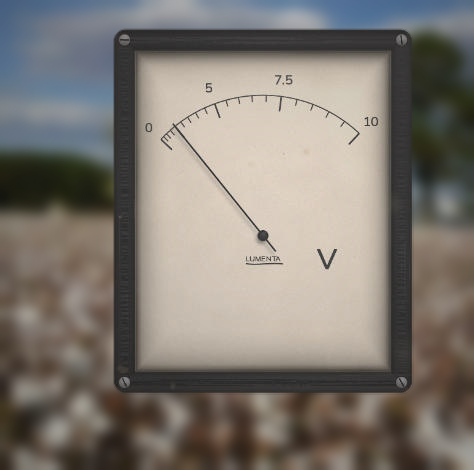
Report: 2.5 V
